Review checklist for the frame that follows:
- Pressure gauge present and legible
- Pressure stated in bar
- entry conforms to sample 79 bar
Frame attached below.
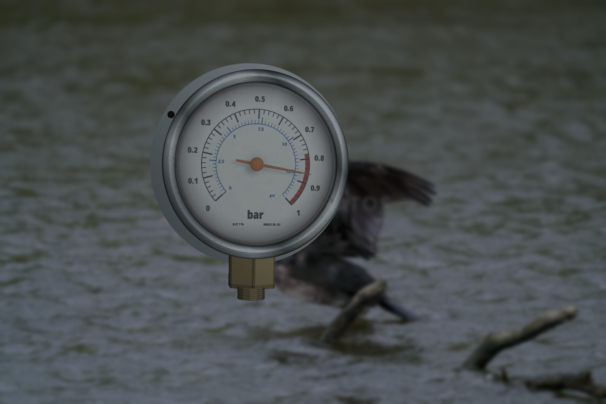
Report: 0.86 bar
